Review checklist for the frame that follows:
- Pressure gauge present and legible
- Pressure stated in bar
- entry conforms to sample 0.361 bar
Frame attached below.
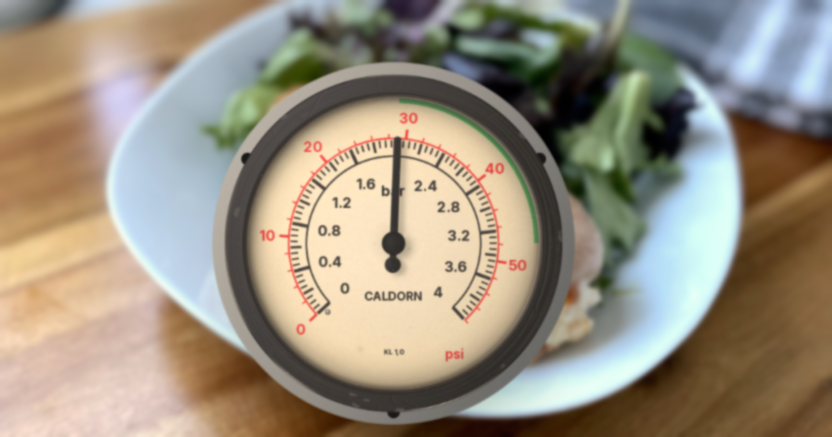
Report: 2 bar
